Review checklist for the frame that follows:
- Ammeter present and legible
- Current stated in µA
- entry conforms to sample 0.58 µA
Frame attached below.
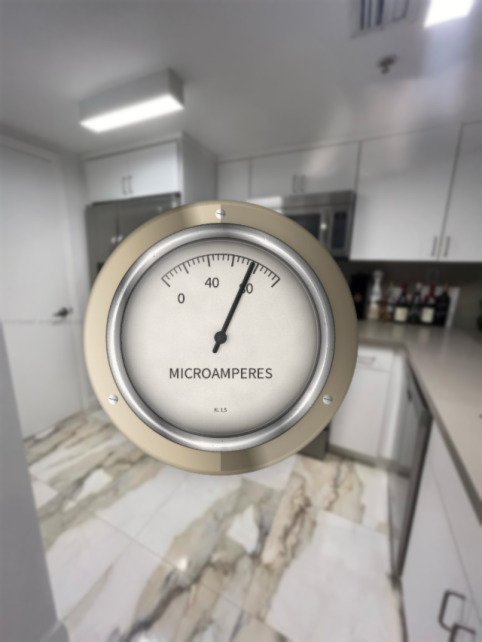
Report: 76 µA
